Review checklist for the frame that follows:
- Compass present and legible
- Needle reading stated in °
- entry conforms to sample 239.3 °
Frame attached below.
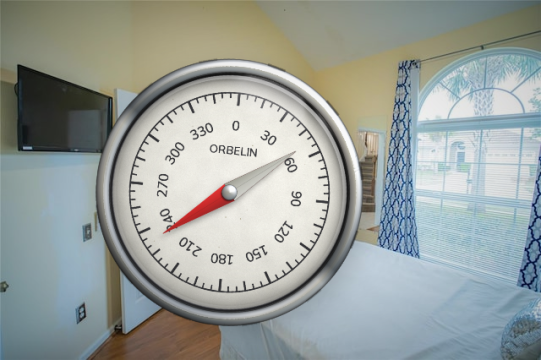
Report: 232.5 °
